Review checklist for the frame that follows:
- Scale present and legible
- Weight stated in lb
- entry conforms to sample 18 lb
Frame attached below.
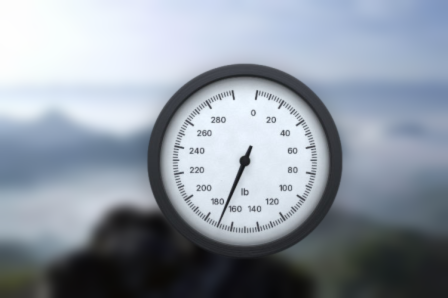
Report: 170 lb
